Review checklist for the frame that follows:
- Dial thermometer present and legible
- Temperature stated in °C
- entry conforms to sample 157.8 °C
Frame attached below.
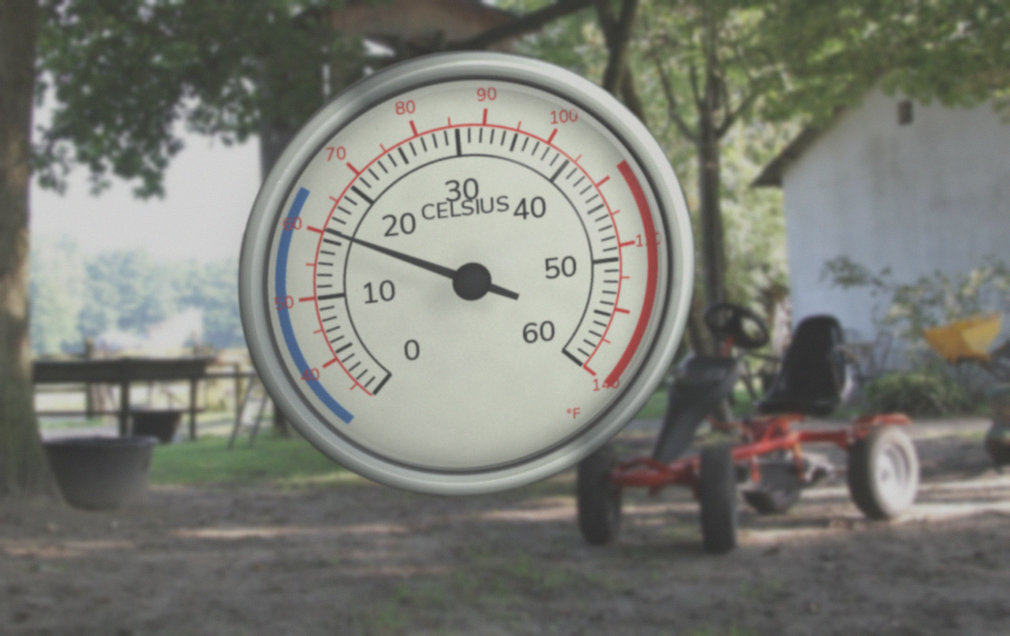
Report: 16 °C
